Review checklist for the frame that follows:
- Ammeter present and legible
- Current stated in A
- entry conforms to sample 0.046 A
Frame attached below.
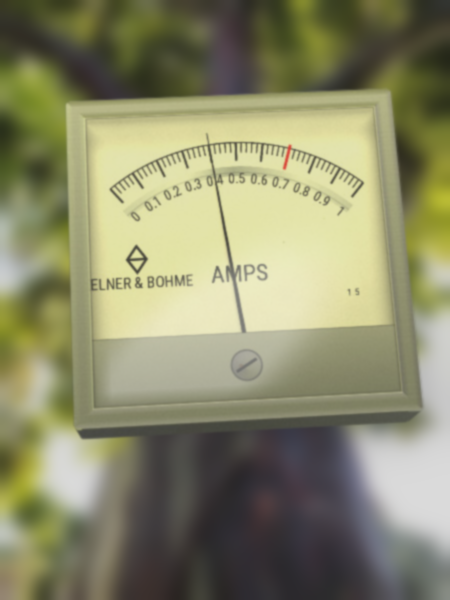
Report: 0.4 A
